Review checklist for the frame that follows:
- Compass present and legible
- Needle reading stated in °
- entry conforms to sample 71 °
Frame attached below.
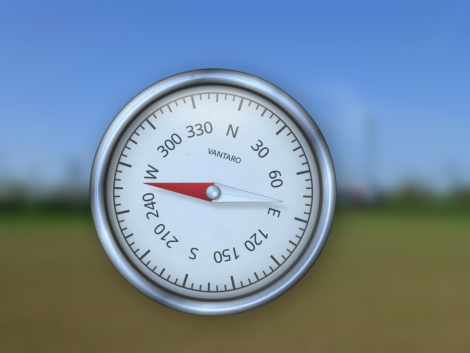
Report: 260 °
